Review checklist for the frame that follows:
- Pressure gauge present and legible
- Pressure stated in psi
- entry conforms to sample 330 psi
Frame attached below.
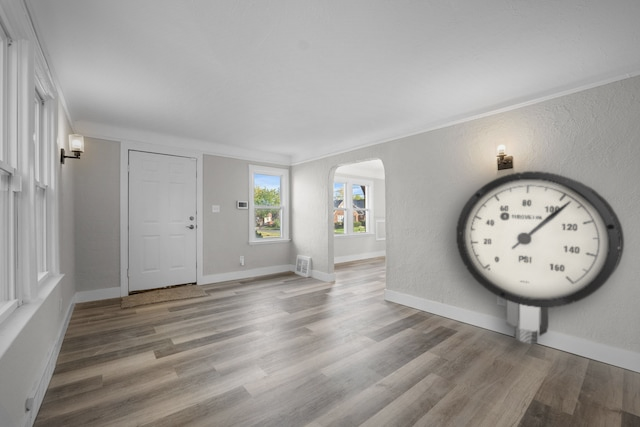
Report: 105 psi
